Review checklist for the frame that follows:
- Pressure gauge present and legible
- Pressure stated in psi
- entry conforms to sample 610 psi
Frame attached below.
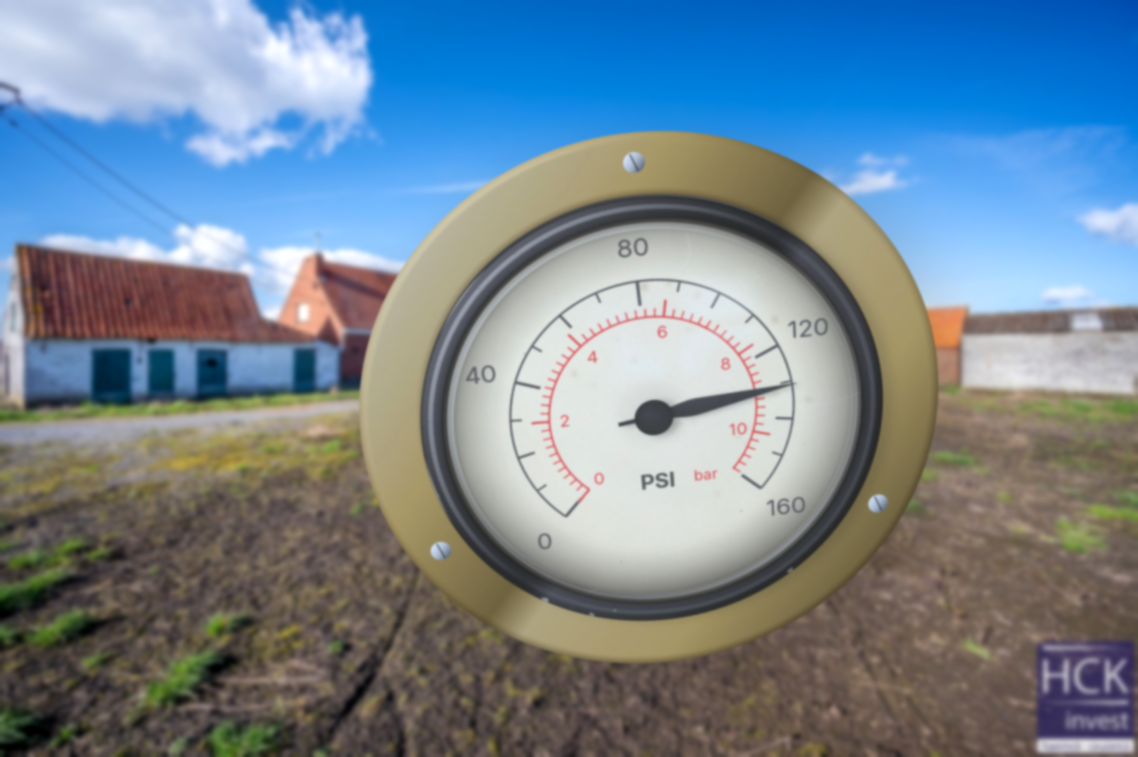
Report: 130 psi
